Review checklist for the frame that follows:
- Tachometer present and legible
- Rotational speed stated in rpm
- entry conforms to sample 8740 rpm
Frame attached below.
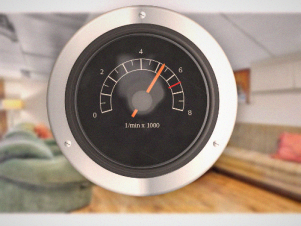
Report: 5250 rpm
